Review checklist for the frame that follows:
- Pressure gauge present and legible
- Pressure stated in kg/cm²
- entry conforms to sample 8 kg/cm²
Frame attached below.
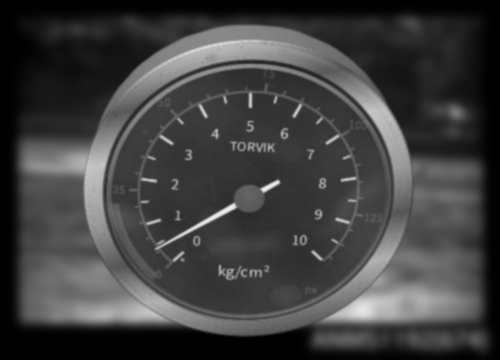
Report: 0.5 kg/cm²
